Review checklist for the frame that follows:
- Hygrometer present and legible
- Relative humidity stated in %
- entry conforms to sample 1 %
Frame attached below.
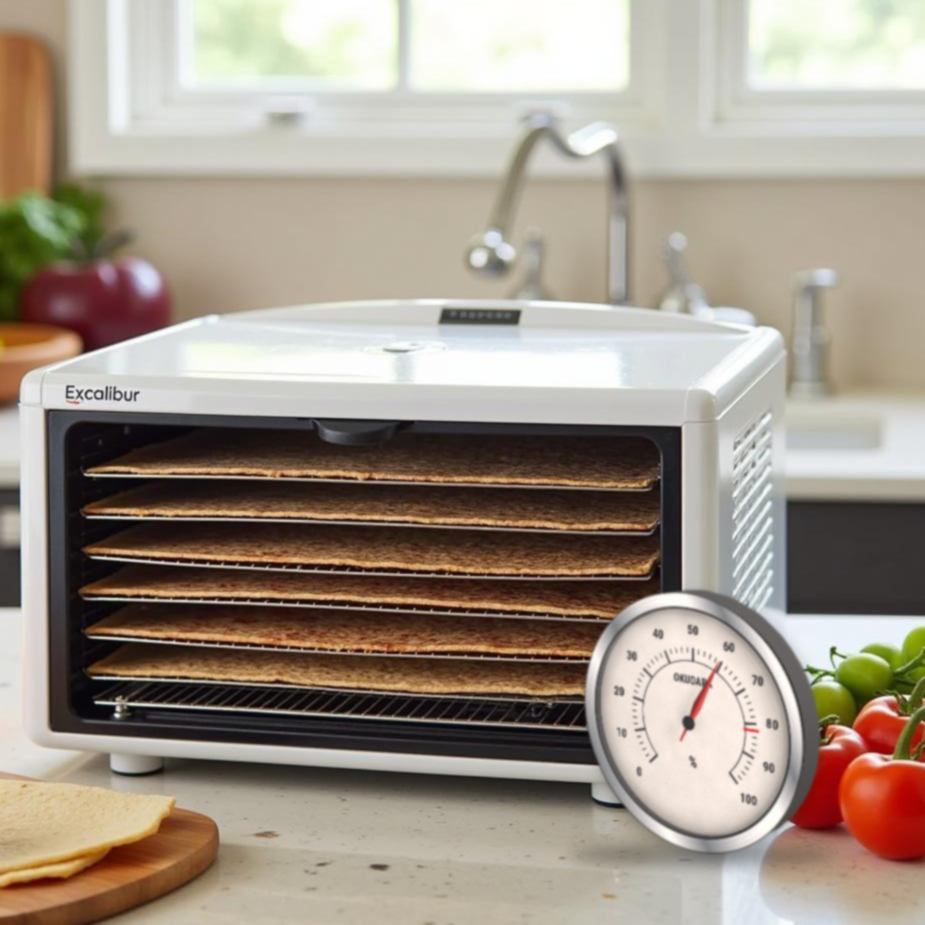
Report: 60 %
